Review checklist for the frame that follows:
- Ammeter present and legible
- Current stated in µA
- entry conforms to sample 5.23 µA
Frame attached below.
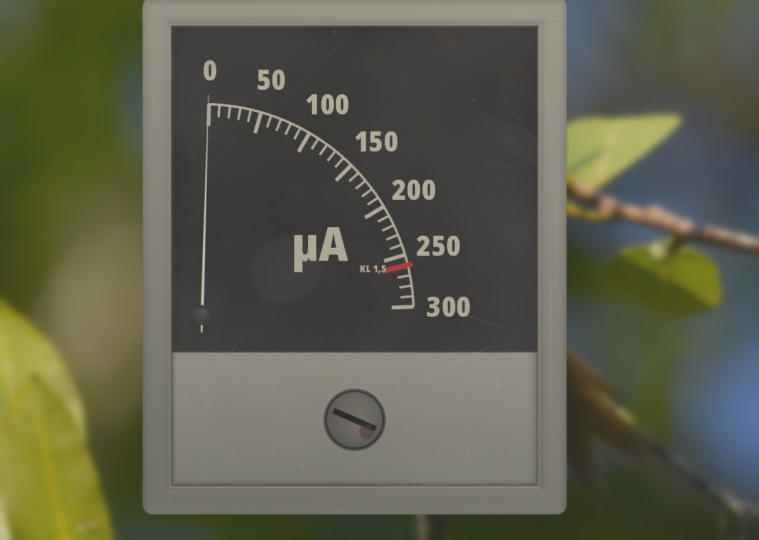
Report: 0 µA
